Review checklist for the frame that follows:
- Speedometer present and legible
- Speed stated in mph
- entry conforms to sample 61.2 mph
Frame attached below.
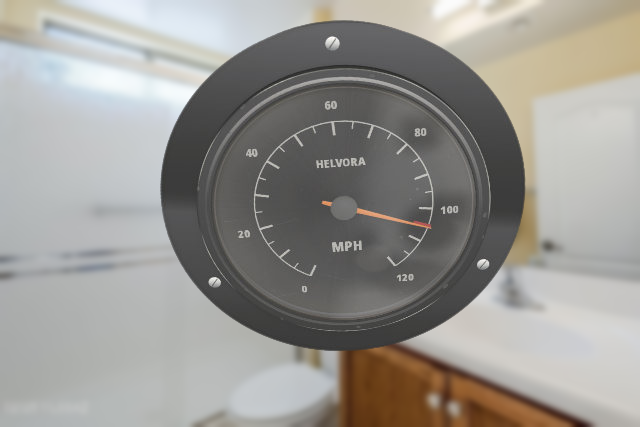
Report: 105 mph
